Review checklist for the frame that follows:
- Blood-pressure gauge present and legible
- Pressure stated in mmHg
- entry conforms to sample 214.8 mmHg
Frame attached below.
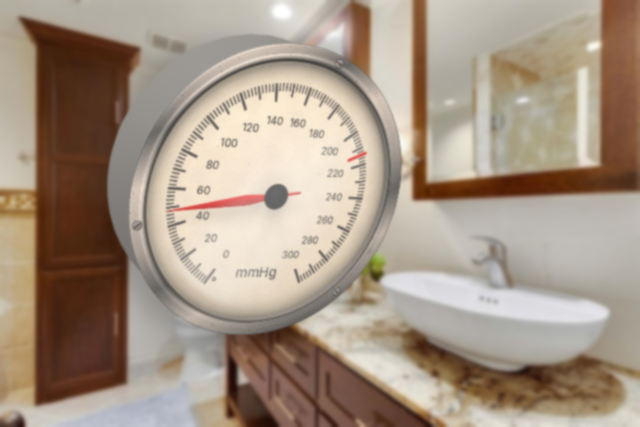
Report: 50 mmHg
